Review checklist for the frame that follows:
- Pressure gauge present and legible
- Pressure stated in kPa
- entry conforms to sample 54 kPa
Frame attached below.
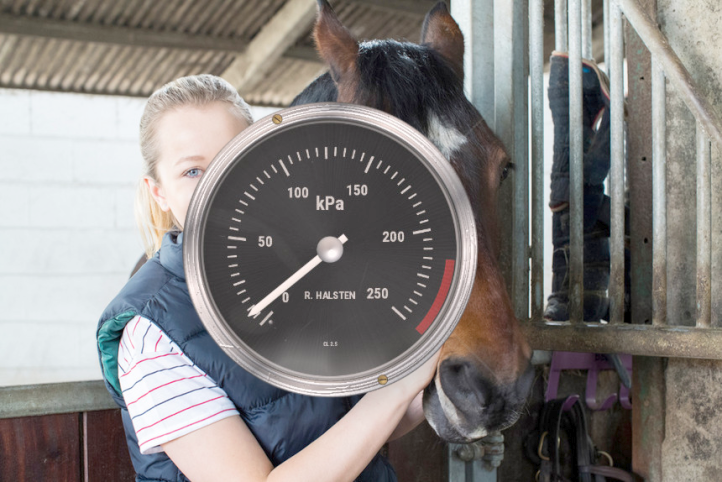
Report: 7.5 kPa
